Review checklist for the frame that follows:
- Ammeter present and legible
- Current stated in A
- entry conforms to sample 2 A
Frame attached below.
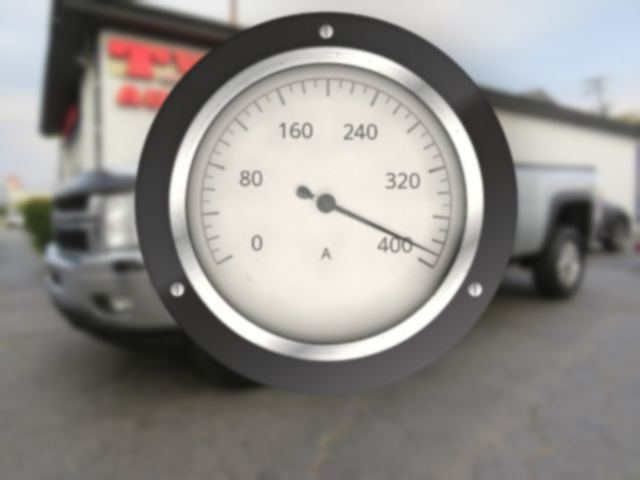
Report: 390 A
